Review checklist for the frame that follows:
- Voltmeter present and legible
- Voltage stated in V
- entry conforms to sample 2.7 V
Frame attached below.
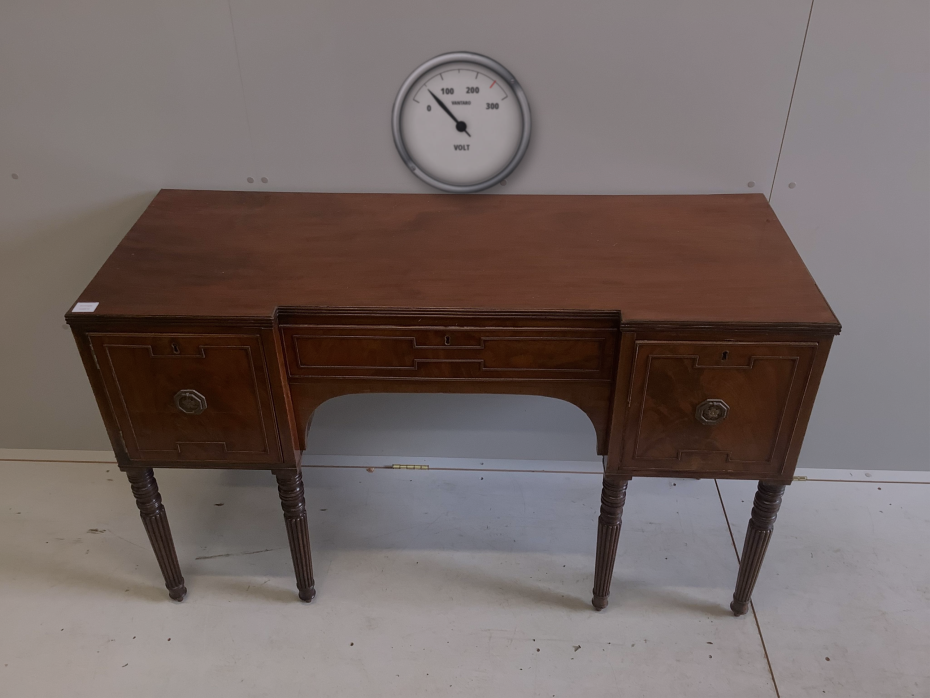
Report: 50 V
